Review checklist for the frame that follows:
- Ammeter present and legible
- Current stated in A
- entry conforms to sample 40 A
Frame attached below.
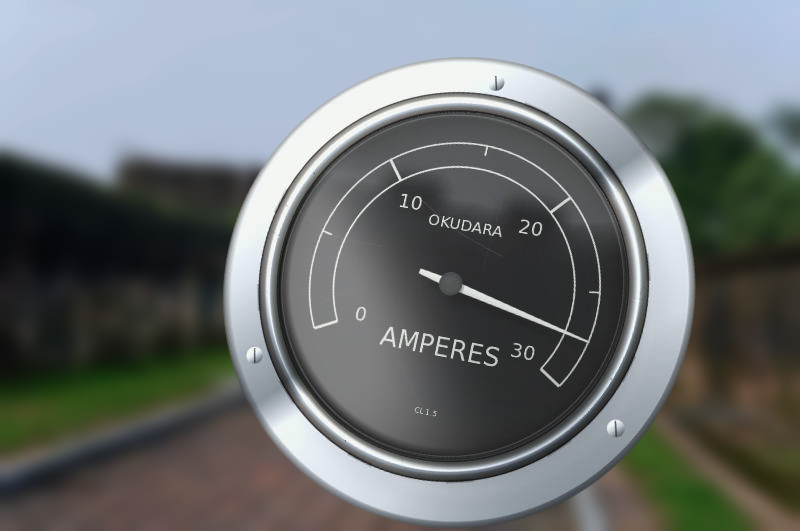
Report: 27.5 A
